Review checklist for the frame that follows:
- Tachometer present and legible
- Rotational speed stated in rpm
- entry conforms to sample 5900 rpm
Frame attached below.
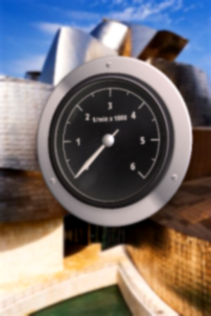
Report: 0 rpm
